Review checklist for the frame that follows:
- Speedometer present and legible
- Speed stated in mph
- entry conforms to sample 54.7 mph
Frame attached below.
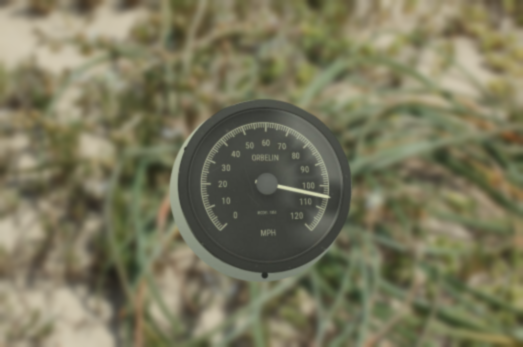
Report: 105 mph
